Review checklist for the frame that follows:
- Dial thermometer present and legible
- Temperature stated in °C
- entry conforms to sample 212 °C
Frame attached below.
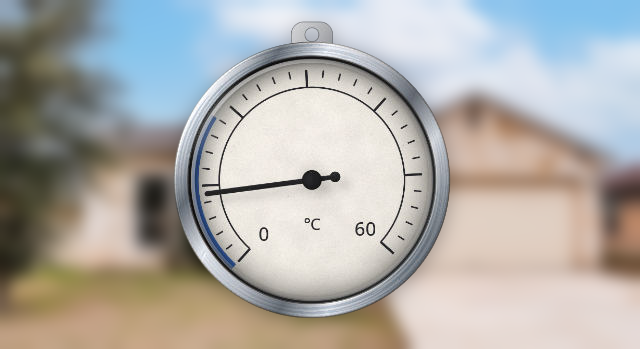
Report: 9 °C
